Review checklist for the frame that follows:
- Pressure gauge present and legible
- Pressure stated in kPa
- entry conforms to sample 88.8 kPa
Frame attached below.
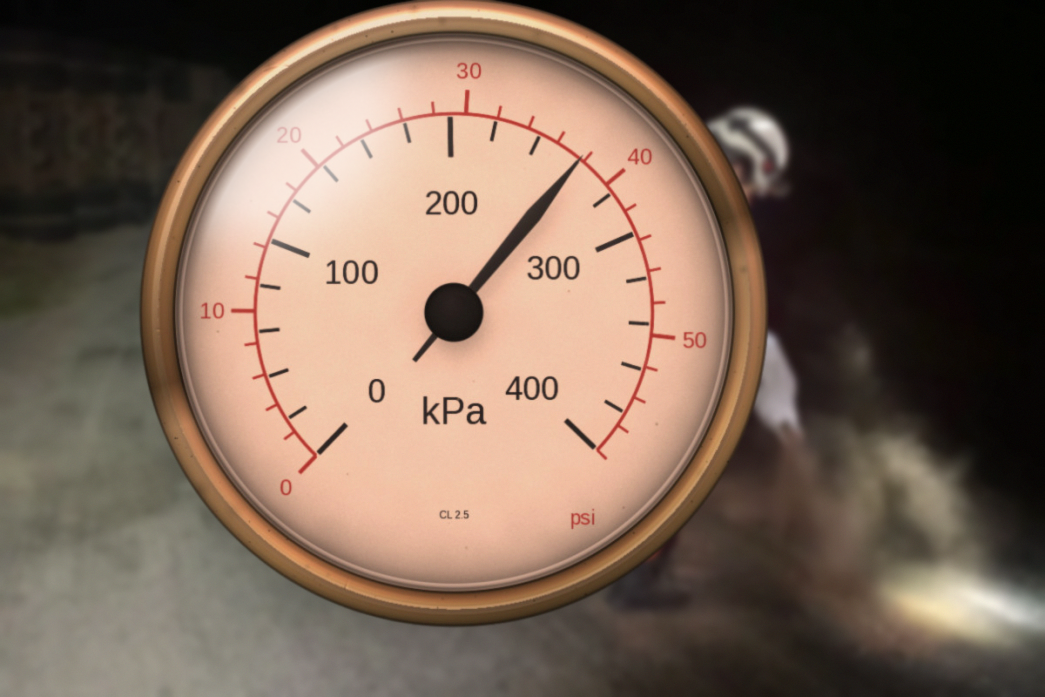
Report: 260 kPa
